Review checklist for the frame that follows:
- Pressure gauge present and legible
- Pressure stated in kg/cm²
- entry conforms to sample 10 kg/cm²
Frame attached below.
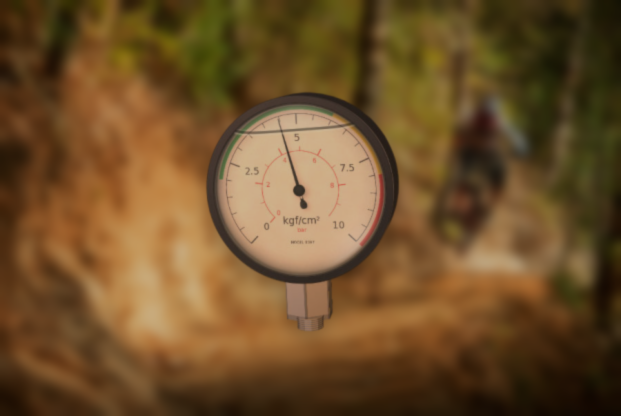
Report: 4.5 kg/cm²
